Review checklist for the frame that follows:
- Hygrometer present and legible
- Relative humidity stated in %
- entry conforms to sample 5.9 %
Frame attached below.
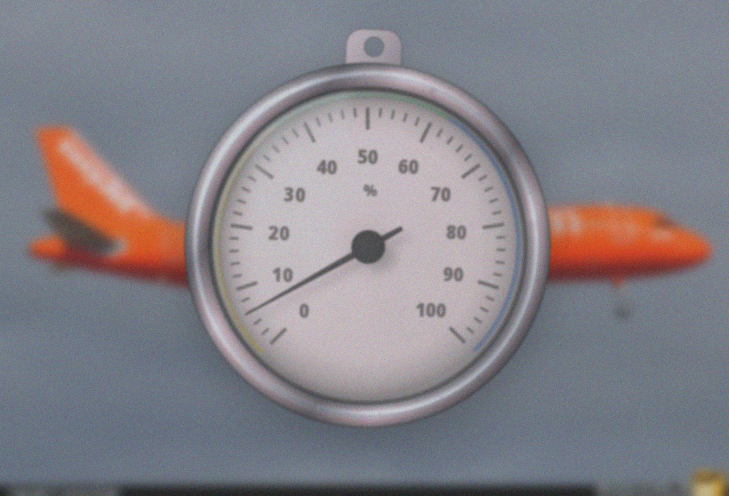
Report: 6 %
